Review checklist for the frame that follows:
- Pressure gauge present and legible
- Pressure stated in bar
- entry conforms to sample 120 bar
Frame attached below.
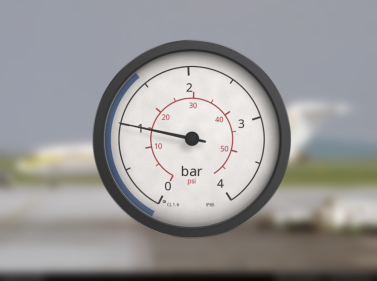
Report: 1 bar
